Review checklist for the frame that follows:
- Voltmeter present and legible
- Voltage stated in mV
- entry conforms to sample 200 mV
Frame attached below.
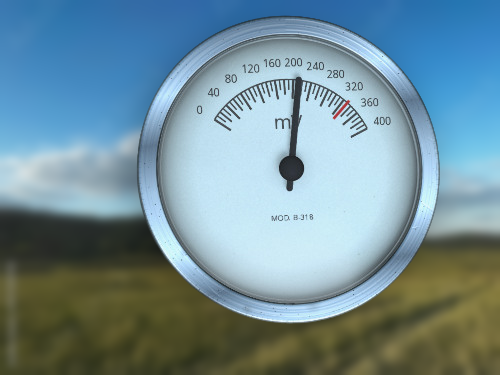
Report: 210 mV
